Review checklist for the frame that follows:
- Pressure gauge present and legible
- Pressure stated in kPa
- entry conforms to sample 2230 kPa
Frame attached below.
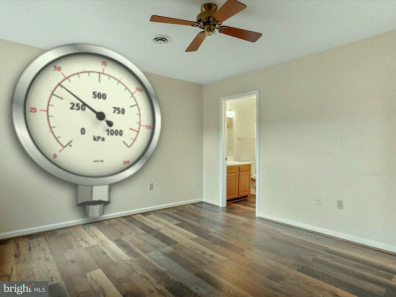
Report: 300 kPa
